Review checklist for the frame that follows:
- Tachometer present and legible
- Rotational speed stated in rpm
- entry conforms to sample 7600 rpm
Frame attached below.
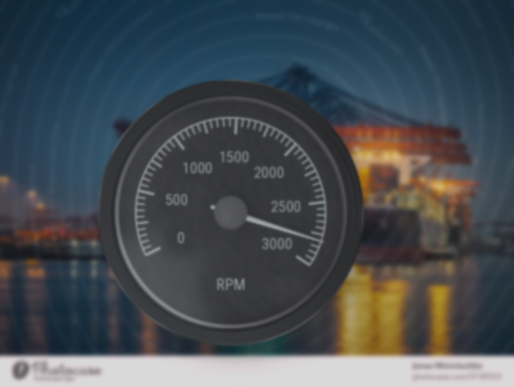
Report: 2800 rpm
